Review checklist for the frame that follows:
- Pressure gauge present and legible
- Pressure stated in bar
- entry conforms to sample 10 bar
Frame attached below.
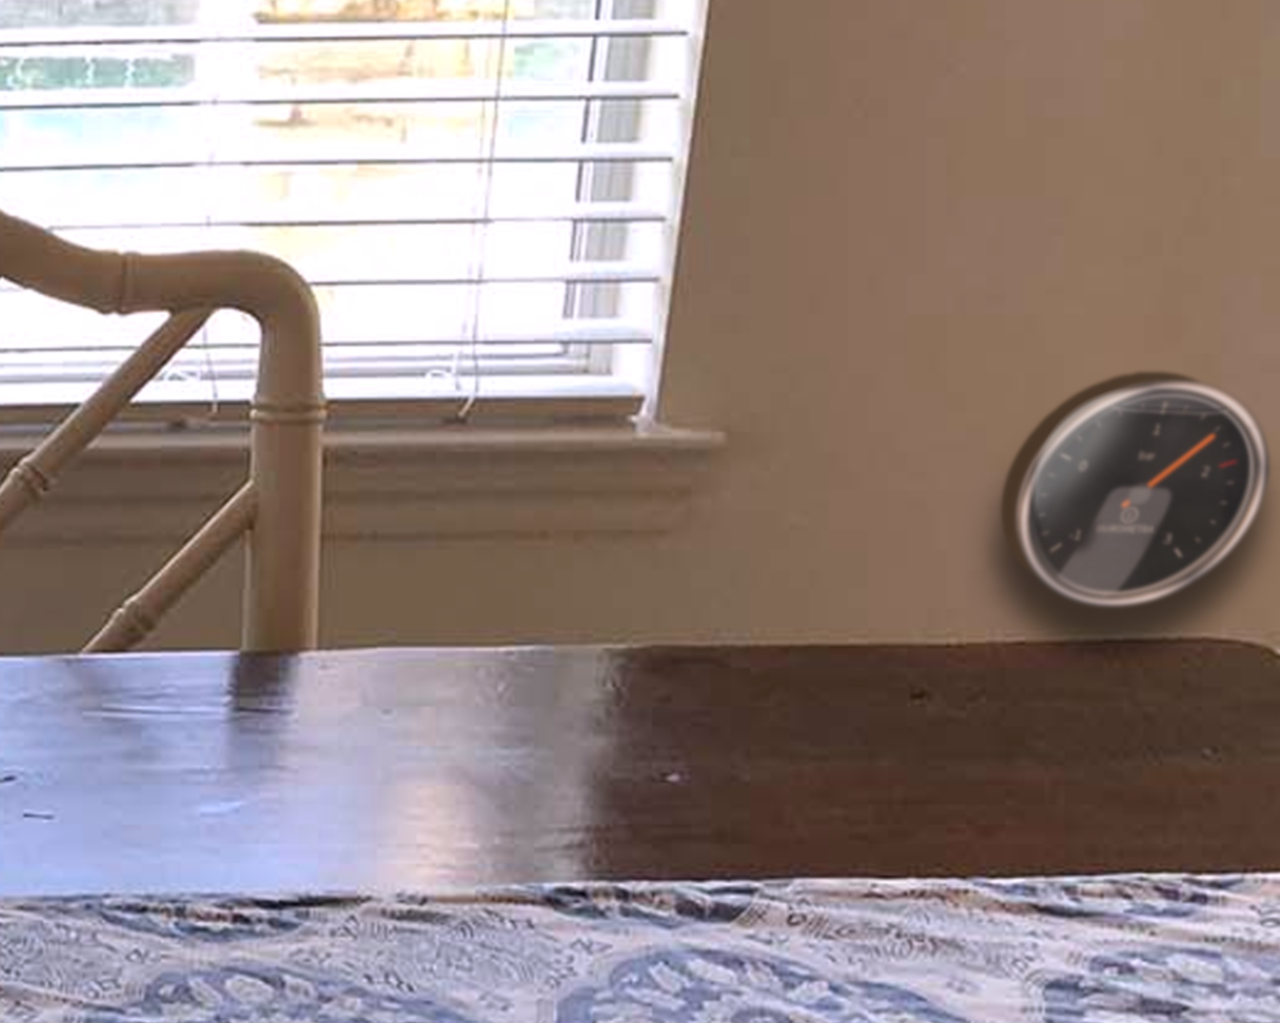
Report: 1.6 bar
